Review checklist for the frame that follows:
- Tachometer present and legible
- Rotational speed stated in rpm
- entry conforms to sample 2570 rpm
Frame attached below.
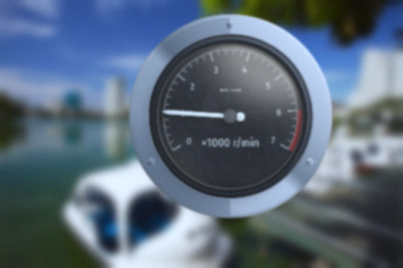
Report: 1000 rpm
